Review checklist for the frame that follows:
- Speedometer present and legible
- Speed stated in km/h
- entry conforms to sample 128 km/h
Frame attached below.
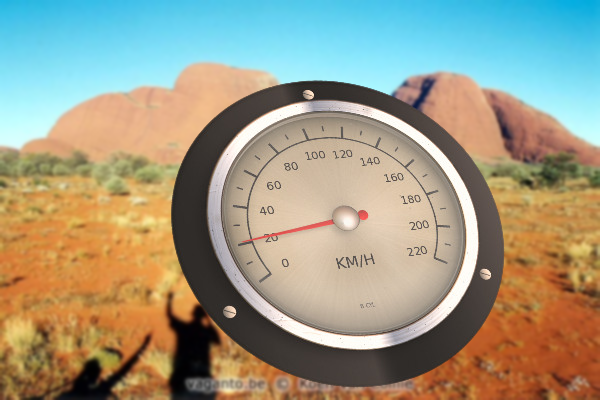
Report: 20 km/h
